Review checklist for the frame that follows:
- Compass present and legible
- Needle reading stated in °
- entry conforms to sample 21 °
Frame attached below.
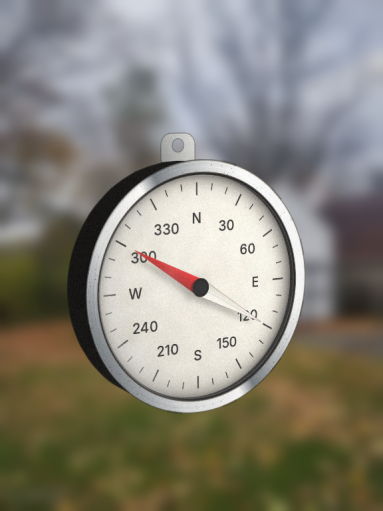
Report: 300 °
